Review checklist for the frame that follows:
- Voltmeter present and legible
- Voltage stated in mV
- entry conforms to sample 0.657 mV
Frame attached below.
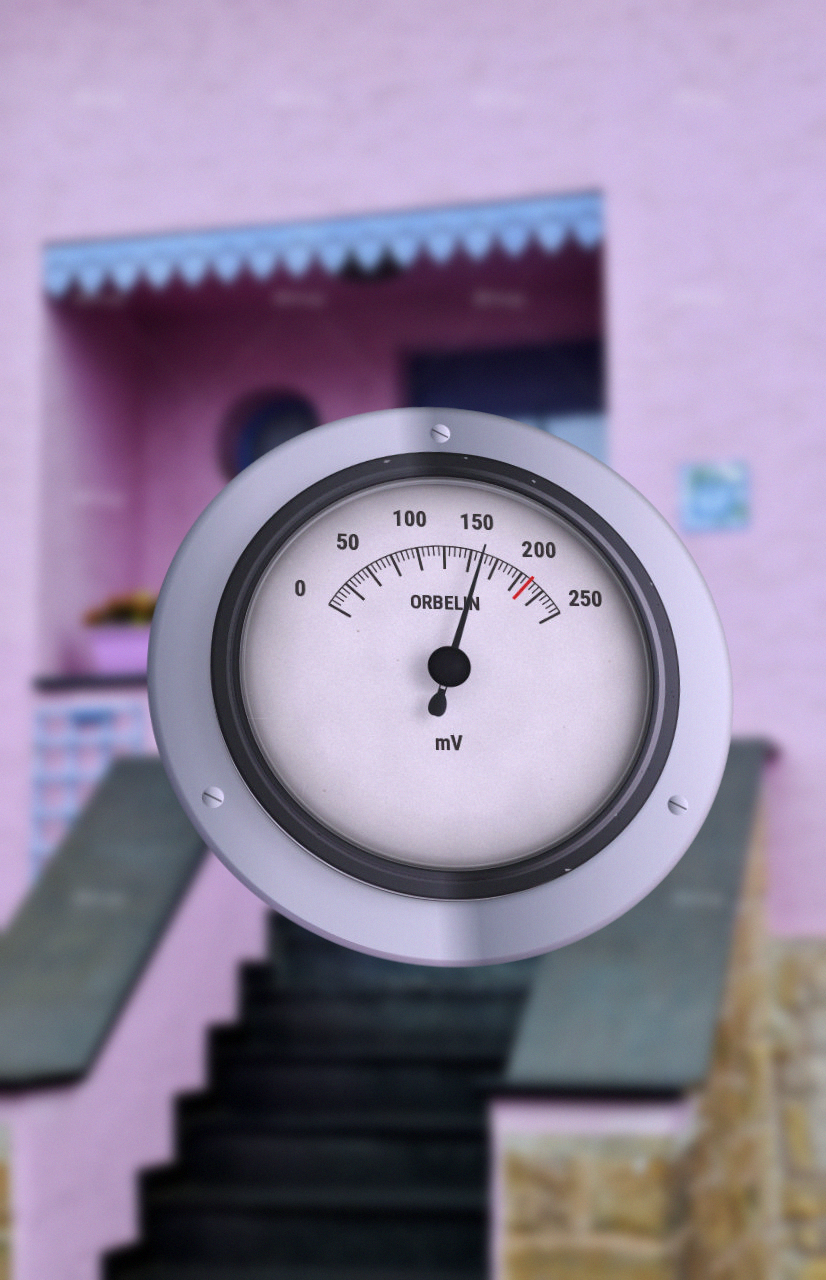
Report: 160 mV
